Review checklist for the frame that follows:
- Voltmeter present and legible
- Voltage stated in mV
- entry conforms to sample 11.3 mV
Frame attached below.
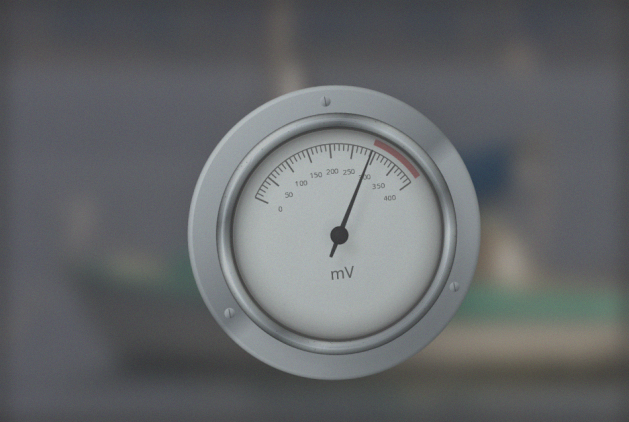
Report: 290 mV
